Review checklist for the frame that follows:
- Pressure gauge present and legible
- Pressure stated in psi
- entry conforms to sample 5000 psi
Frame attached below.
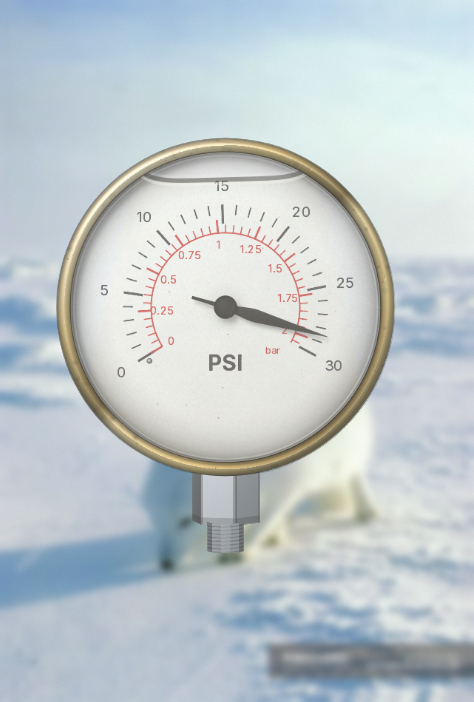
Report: 28.5 psi
